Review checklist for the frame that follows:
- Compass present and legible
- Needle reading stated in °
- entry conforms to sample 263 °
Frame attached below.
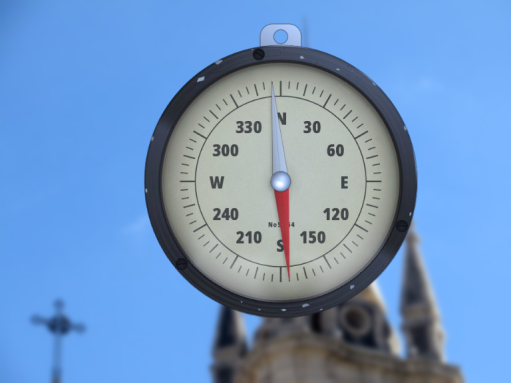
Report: 175 °
